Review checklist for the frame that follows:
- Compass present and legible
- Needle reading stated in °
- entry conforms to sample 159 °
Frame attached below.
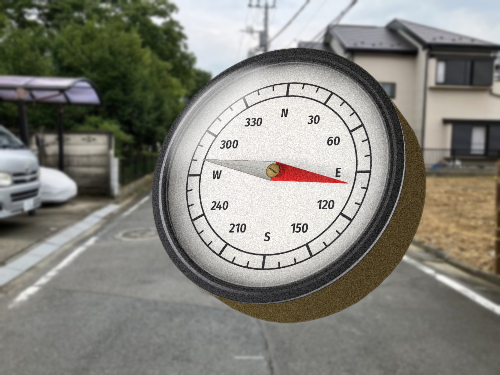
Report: 100 °
